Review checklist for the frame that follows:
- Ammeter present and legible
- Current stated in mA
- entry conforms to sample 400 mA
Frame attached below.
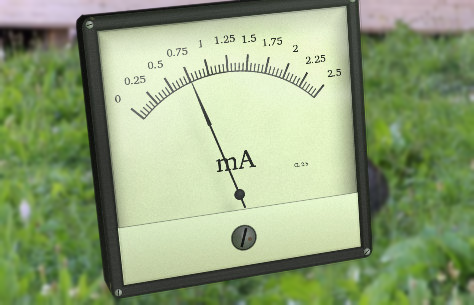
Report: 0.75 mA
